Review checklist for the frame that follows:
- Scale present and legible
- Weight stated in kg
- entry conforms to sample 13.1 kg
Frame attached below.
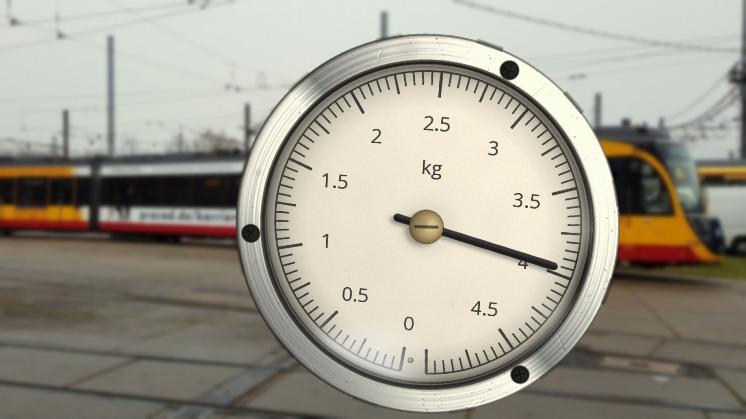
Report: 3.95 kg
